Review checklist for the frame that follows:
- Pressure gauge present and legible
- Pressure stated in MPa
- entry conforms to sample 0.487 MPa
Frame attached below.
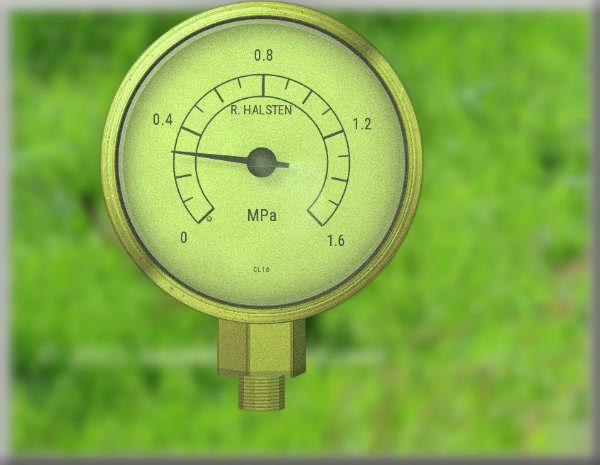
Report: 0.3 MPa
